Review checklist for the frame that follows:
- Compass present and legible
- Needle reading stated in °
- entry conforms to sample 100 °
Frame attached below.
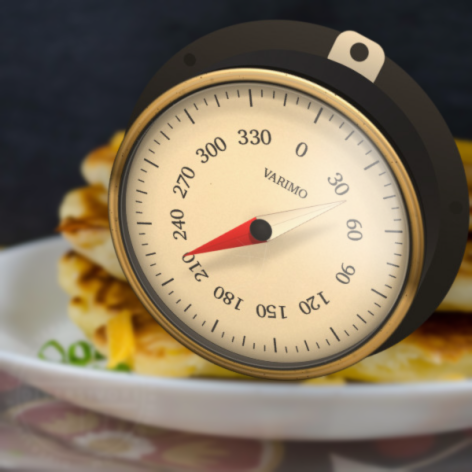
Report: 220 °
